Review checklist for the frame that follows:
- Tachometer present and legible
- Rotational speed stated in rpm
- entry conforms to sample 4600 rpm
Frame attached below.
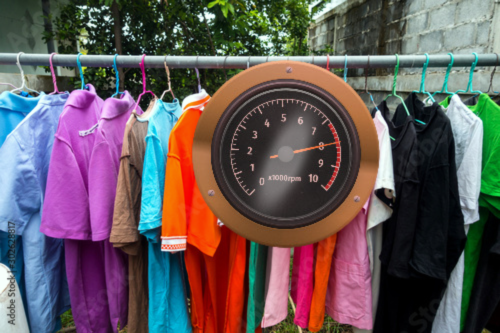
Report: 8000 rpm
